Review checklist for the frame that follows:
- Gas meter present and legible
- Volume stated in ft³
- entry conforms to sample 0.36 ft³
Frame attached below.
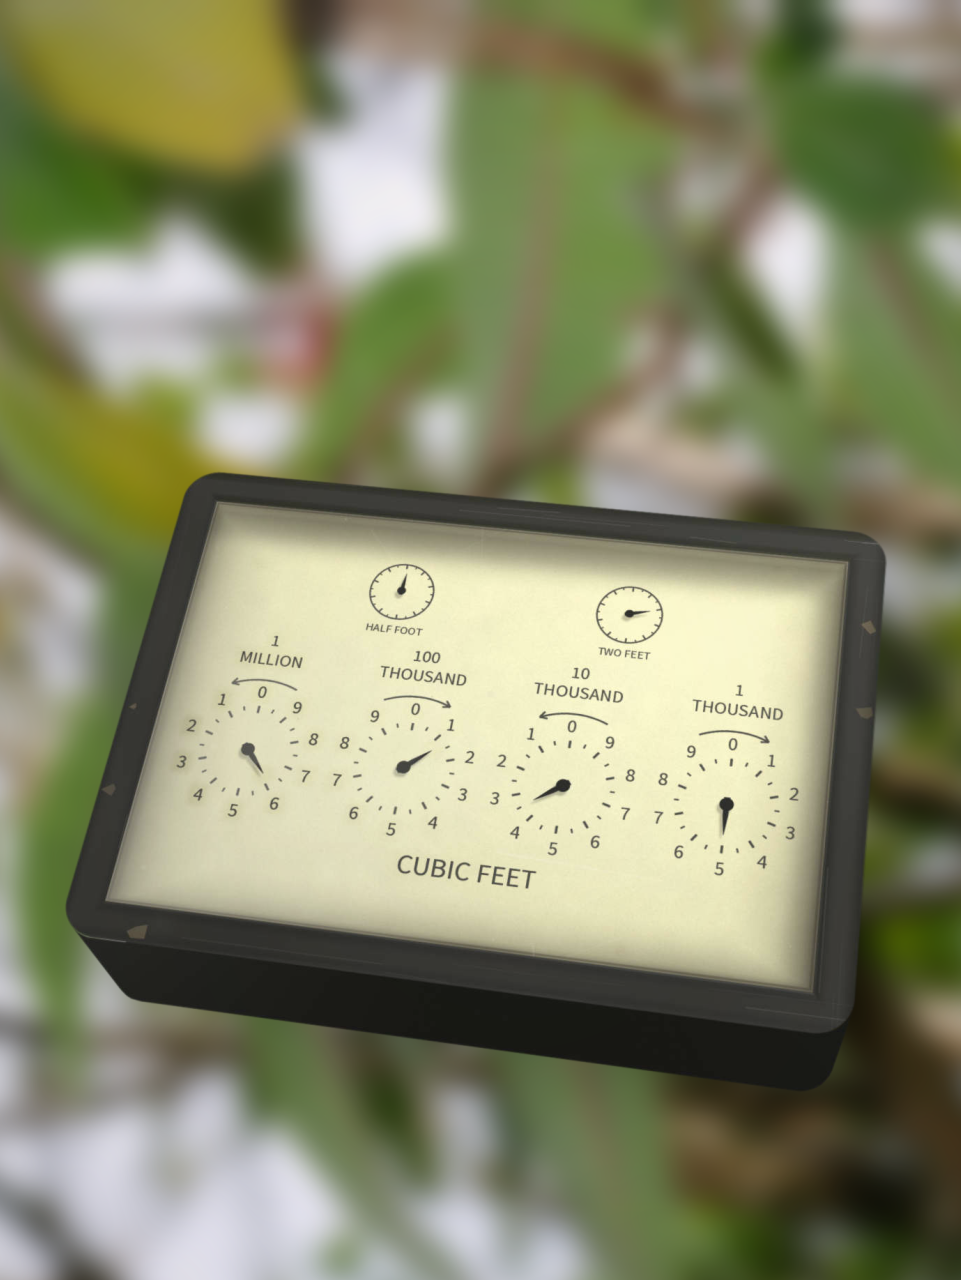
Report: 613500 ft³
